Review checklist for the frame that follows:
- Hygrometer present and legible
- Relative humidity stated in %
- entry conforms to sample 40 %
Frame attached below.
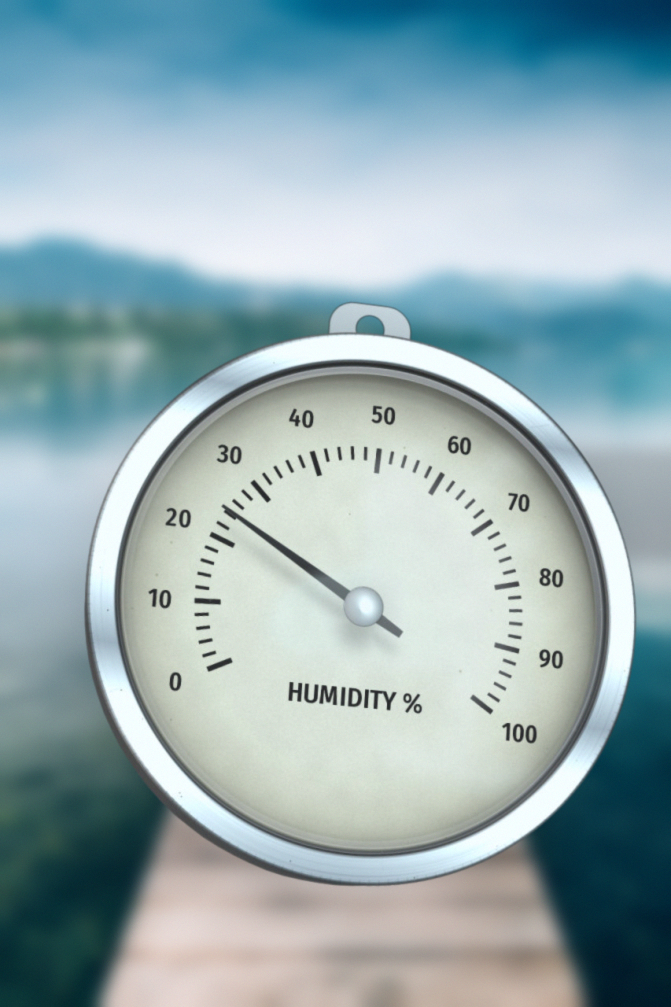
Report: 24 %
